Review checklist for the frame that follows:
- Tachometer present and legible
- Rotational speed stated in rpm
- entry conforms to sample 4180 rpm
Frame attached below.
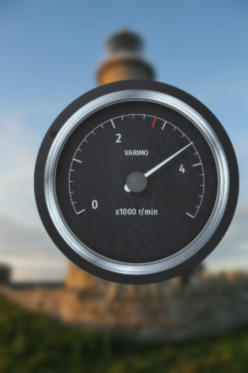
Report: 3600 rpm
